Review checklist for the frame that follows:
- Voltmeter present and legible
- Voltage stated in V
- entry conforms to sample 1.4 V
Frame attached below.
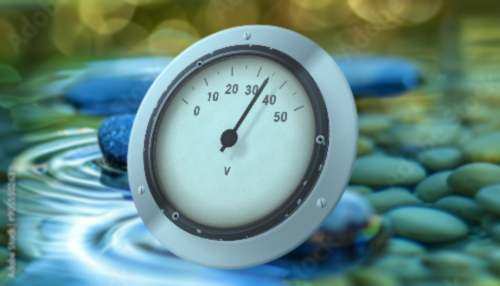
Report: 35 V
